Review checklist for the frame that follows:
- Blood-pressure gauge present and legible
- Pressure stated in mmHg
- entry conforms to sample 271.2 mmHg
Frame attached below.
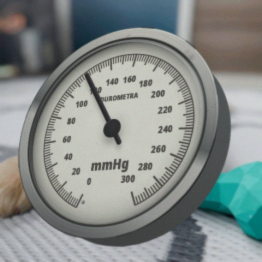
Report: 120 mmHg
